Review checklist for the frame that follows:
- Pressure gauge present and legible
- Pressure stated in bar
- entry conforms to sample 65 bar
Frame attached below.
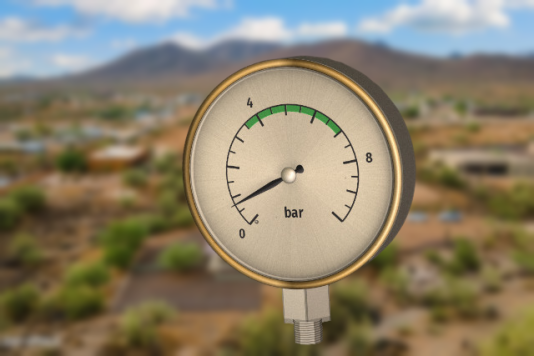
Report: 0.75 bar
